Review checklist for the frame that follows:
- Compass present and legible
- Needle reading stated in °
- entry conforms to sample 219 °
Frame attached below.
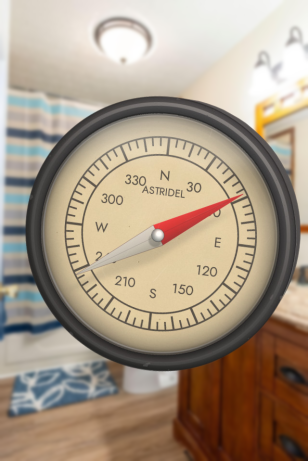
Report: 57.5 °
